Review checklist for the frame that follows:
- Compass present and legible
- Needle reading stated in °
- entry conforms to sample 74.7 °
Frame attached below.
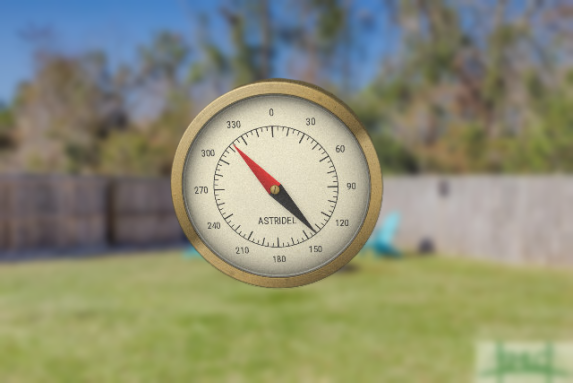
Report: 320 °
